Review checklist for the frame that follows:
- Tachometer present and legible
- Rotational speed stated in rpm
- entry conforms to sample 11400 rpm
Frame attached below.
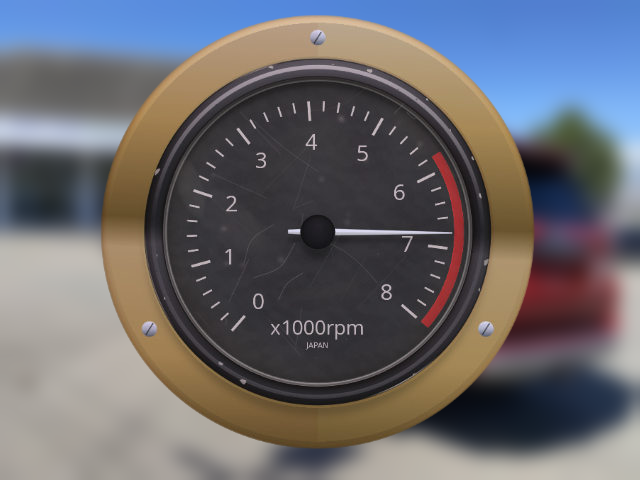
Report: 6800 rpm
